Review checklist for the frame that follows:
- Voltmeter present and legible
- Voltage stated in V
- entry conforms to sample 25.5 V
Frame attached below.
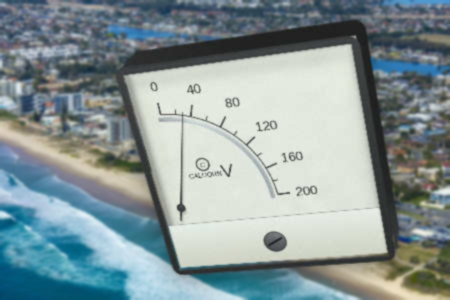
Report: 30 V
